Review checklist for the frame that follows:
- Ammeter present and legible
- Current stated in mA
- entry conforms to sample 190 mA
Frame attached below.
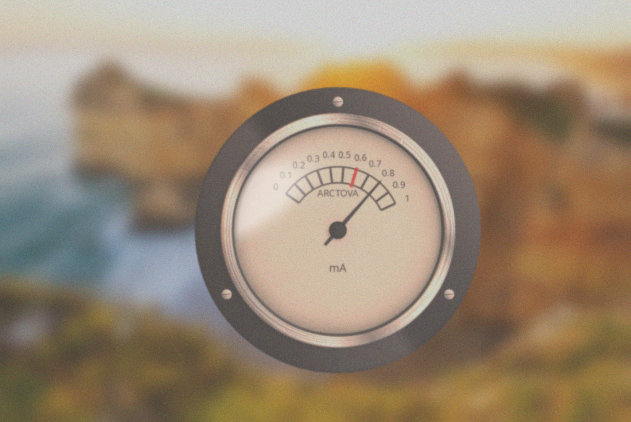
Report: 0.8 mA
